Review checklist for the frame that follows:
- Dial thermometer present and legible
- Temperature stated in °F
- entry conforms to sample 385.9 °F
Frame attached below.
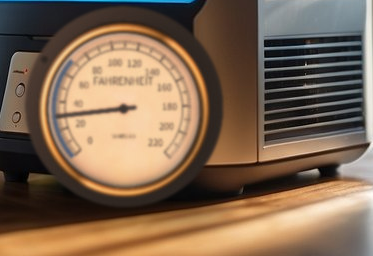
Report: 30 °F
